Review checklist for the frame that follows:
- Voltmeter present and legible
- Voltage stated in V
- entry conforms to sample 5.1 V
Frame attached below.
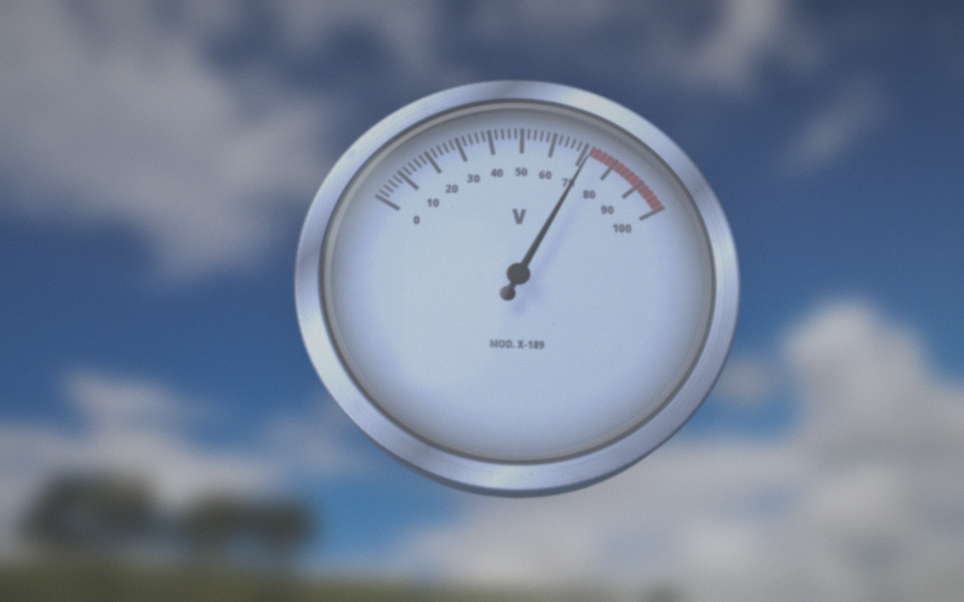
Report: 72 V
